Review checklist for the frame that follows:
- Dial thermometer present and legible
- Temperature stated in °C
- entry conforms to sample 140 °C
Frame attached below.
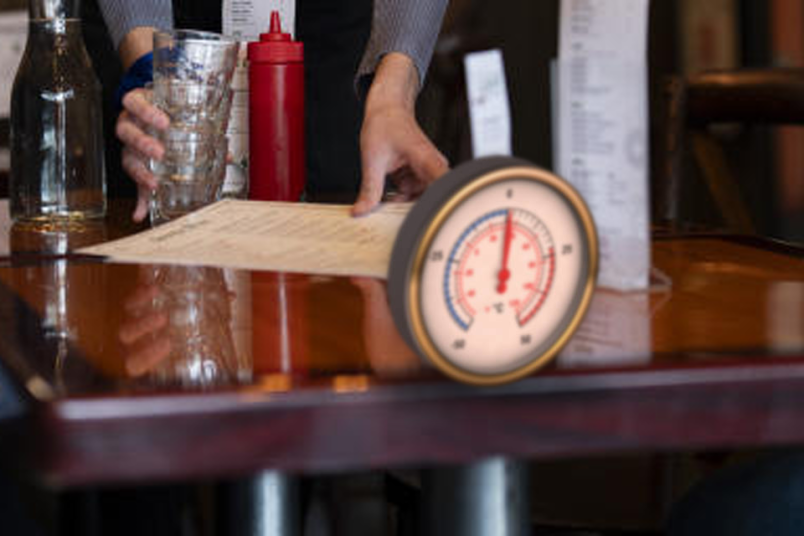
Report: 0 °C
